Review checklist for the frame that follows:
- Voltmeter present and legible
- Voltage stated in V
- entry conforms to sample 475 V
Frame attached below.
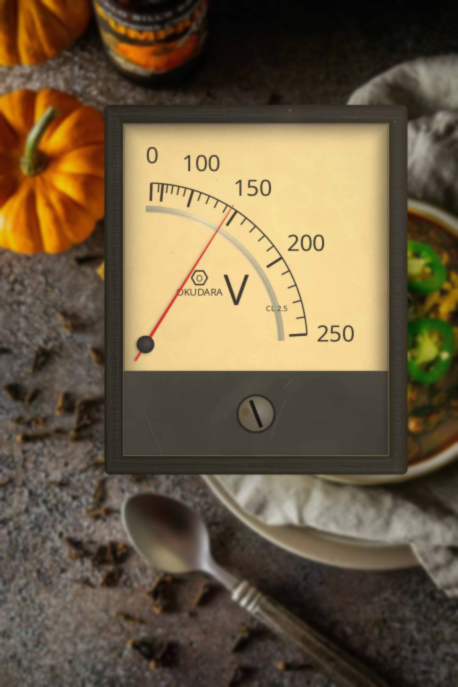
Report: 145 V
